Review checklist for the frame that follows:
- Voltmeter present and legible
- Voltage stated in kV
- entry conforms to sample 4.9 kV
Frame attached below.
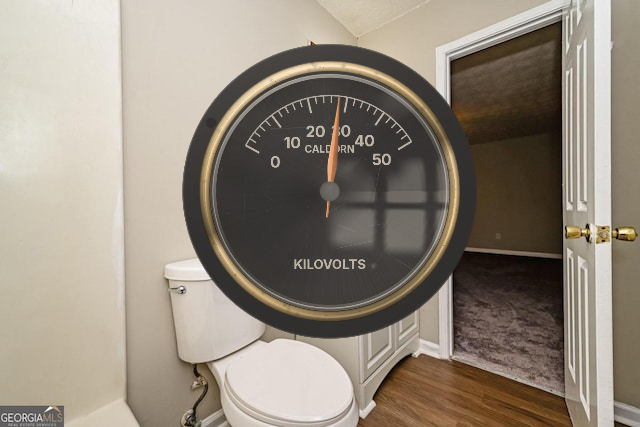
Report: 28 kV
